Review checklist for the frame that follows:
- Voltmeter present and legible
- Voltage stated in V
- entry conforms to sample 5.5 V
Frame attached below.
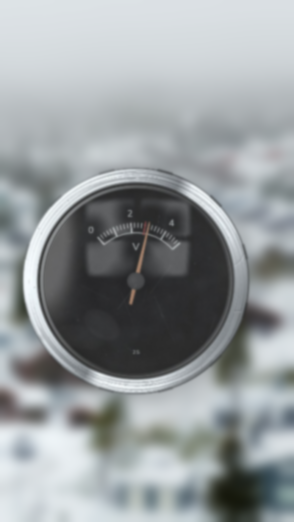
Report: 3 V
